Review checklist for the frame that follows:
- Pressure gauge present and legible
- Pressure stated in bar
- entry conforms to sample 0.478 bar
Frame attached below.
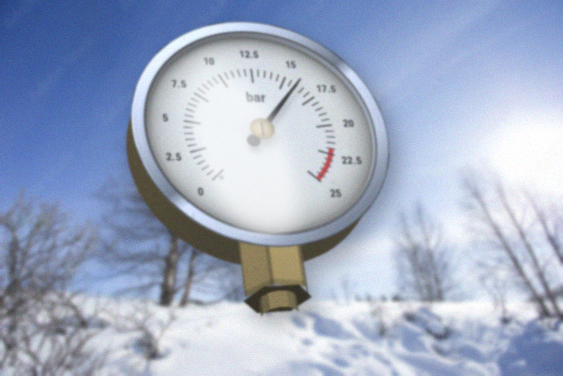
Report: 16 bar
